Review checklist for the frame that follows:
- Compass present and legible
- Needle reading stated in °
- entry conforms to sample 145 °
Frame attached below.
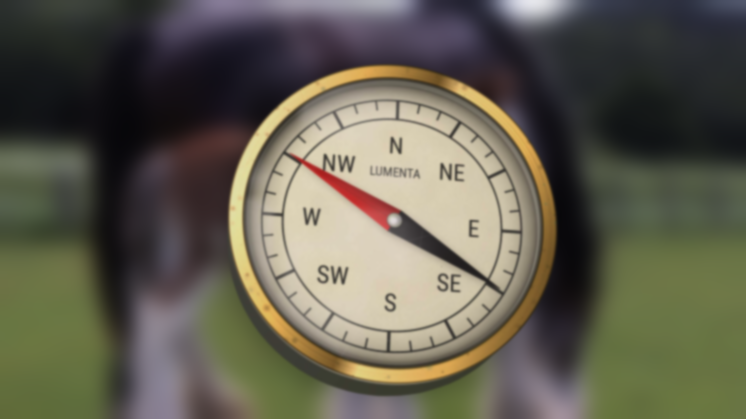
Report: 300 °
